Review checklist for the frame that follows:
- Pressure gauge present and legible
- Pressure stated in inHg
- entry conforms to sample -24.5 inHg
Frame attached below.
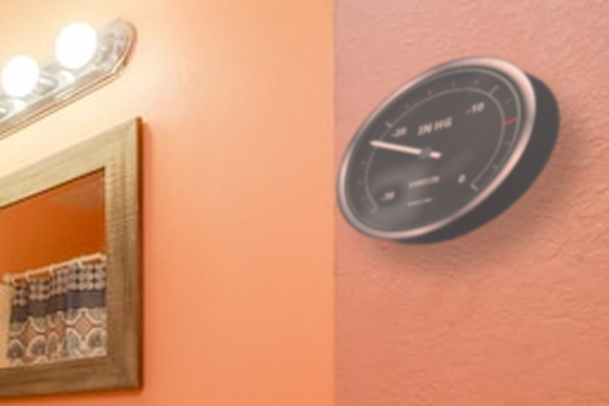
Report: -22 inHg
